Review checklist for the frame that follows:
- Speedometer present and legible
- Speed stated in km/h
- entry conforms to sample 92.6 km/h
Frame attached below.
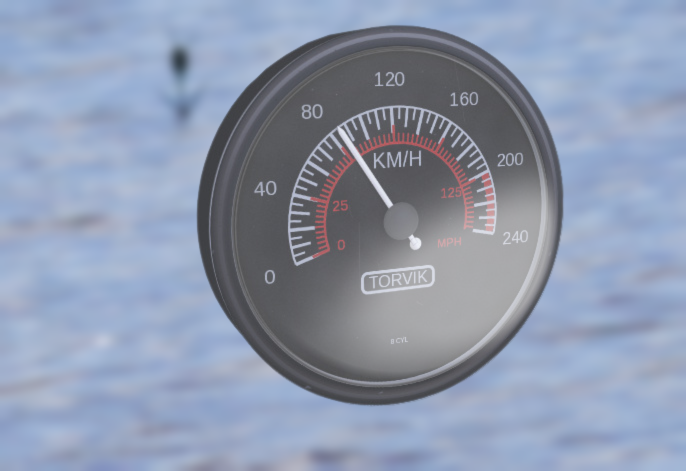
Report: 85 km/h
